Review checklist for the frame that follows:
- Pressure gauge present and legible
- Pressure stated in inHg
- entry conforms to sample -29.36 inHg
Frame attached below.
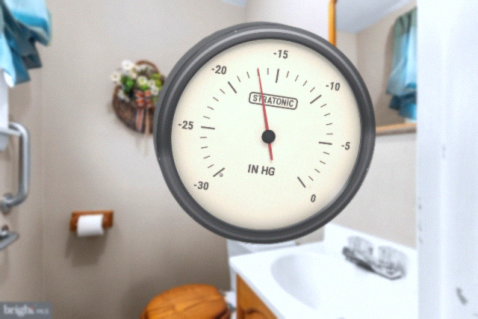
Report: -17 inHg
